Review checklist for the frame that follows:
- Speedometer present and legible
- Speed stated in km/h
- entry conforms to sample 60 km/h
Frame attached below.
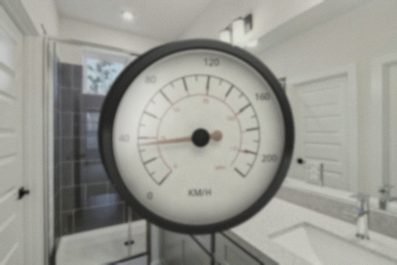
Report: 35 km/h
